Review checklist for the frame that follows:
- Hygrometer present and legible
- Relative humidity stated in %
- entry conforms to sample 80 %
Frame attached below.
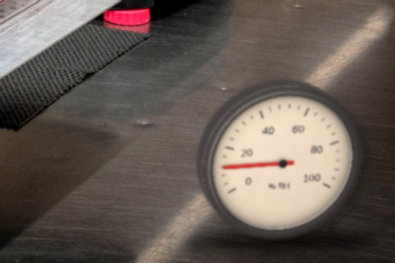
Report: 12 %
